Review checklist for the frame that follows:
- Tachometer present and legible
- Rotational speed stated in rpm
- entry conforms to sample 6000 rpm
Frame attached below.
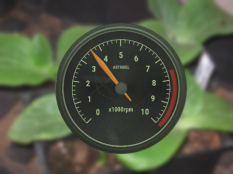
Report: 3600 rpm
